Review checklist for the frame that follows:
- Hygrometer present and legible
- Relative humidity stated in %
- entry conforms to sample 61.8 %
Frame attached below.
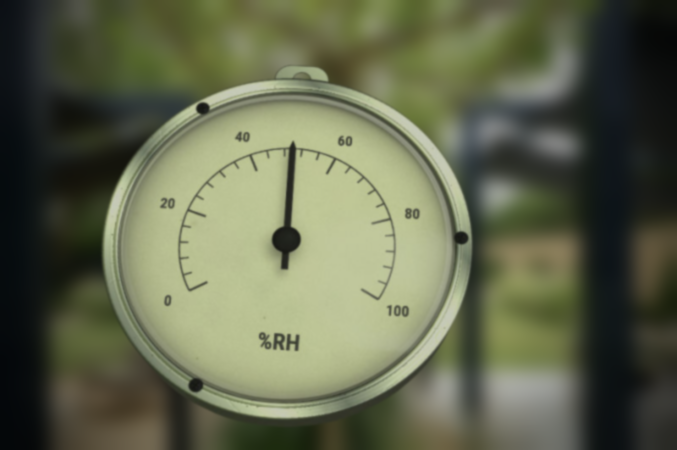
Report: 50 %
